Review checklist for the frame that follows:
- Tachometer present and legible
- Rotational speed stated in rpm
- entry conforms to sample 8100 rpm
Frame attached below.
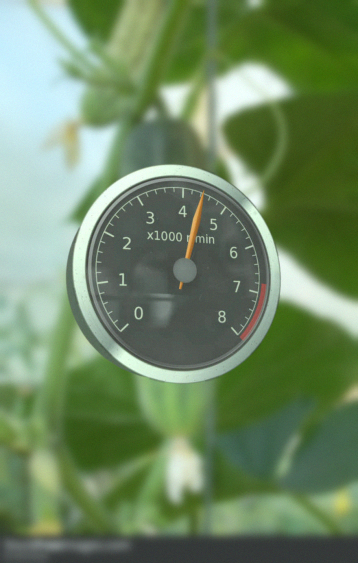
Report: 4400 rpm
